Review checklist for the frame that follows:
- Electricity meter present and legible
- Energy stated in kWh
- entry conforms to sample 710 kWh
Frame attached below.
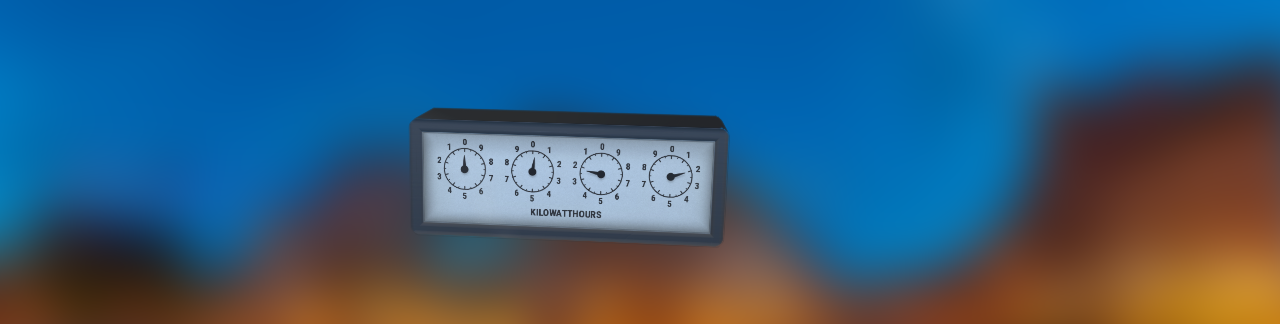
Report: 22 kWh
